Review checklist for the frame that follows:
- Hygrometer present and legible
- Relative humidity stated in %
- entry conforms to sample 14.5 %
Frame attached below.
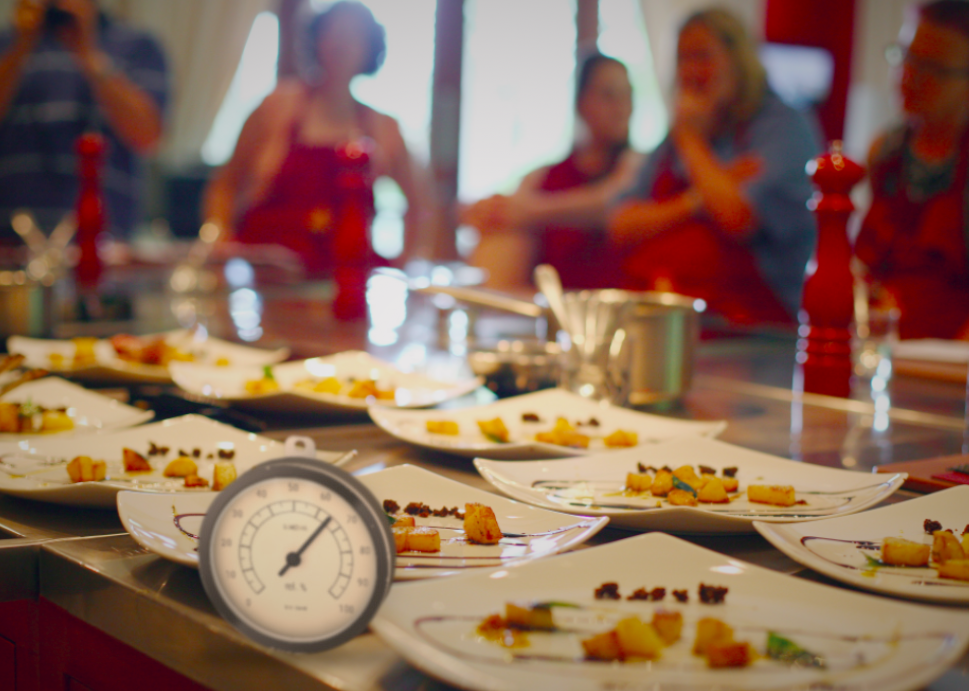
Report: 65 %
